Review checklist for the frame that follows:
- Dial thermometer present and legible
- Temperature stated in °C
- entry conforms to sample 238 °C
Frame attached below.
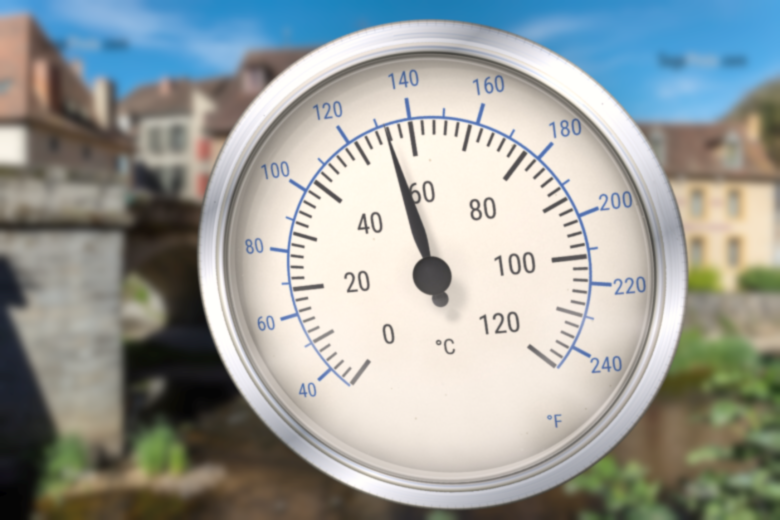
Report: 56 °C
